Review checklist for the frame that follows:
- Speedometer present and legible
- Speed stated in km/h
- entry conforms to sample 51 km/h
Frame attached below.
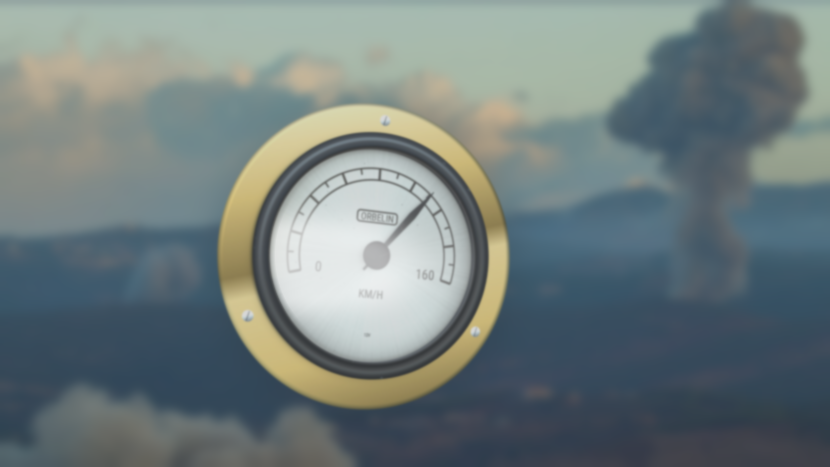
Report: 110 km/h
